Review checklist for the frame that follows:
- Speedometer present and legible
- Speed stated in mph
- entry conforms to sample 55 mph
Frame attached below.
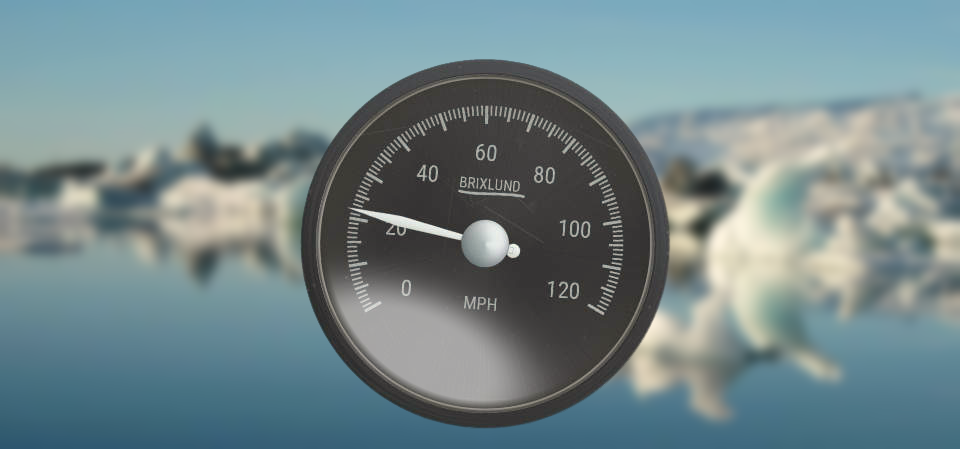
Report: 22 mph
